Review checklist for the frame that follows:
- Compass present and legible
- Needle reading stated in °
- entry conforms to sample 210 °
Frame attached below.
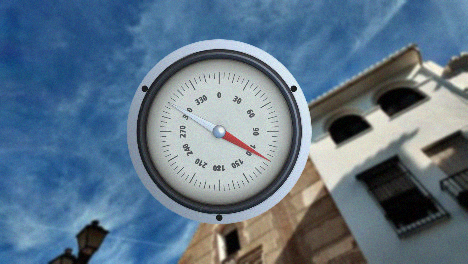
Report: 120 °
